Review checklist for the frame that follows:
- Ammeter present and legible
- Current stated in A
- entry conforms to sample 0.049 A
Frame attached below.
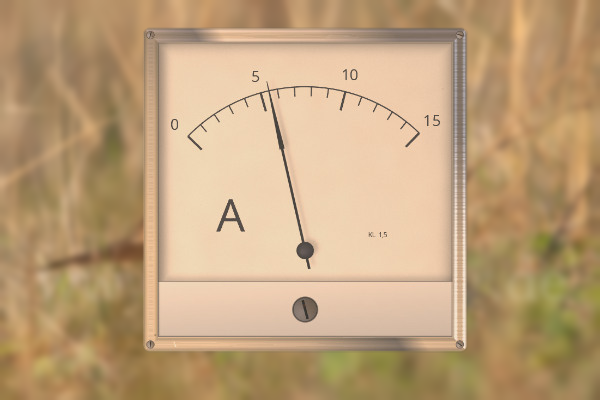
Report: 5.5 A
